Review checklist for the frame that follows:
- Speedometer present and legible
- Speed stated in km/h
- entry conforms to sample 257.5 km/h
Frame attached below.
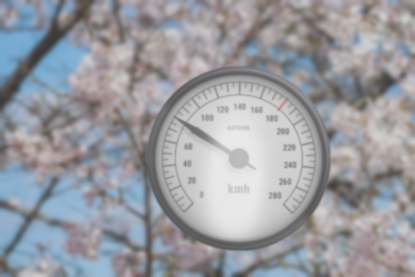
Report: 80 km/h
